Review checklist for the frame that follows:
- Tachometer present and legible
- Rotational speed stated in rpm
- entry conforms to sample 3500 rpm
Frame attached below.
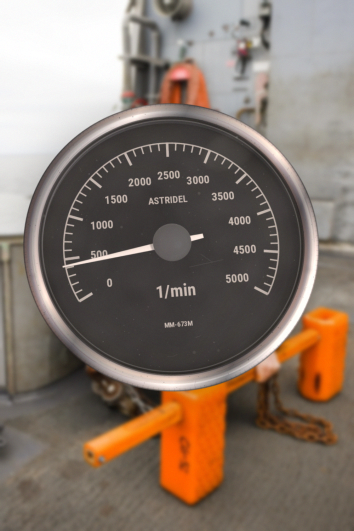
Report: 400 rpm
